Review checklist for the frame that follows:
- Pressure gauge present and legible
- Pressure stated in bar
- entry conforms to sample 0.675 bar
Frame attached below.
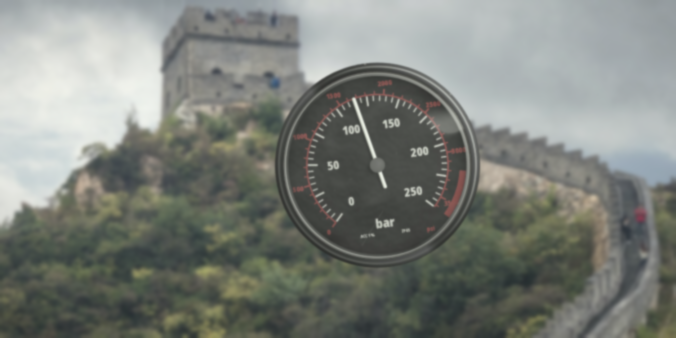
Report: 115 bar
